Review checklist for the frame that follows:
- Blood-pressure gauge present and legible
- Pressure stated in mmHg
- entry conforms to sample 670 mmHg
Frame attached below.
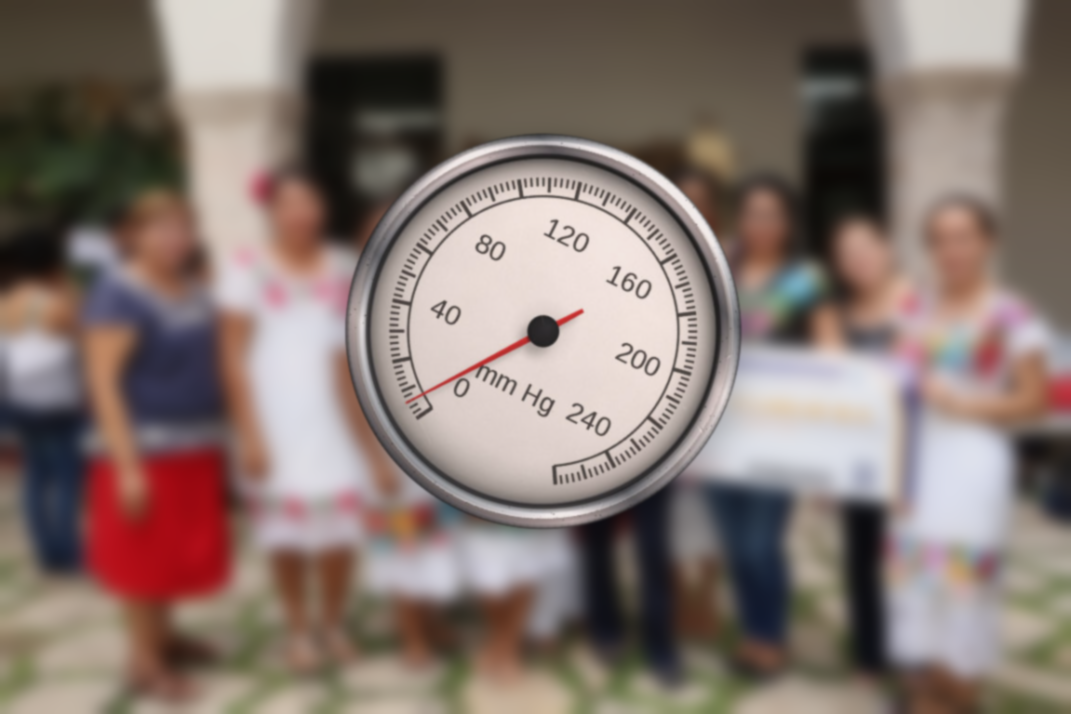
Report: 6 mmHg
